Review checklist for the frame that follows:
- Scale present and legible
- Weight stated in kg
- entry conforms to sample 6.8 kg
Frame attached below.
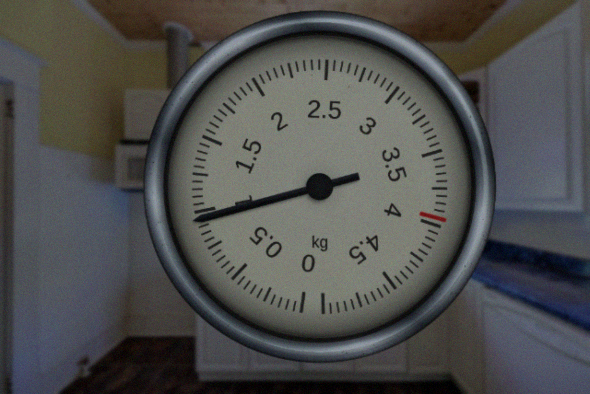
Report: 0.95 kg
